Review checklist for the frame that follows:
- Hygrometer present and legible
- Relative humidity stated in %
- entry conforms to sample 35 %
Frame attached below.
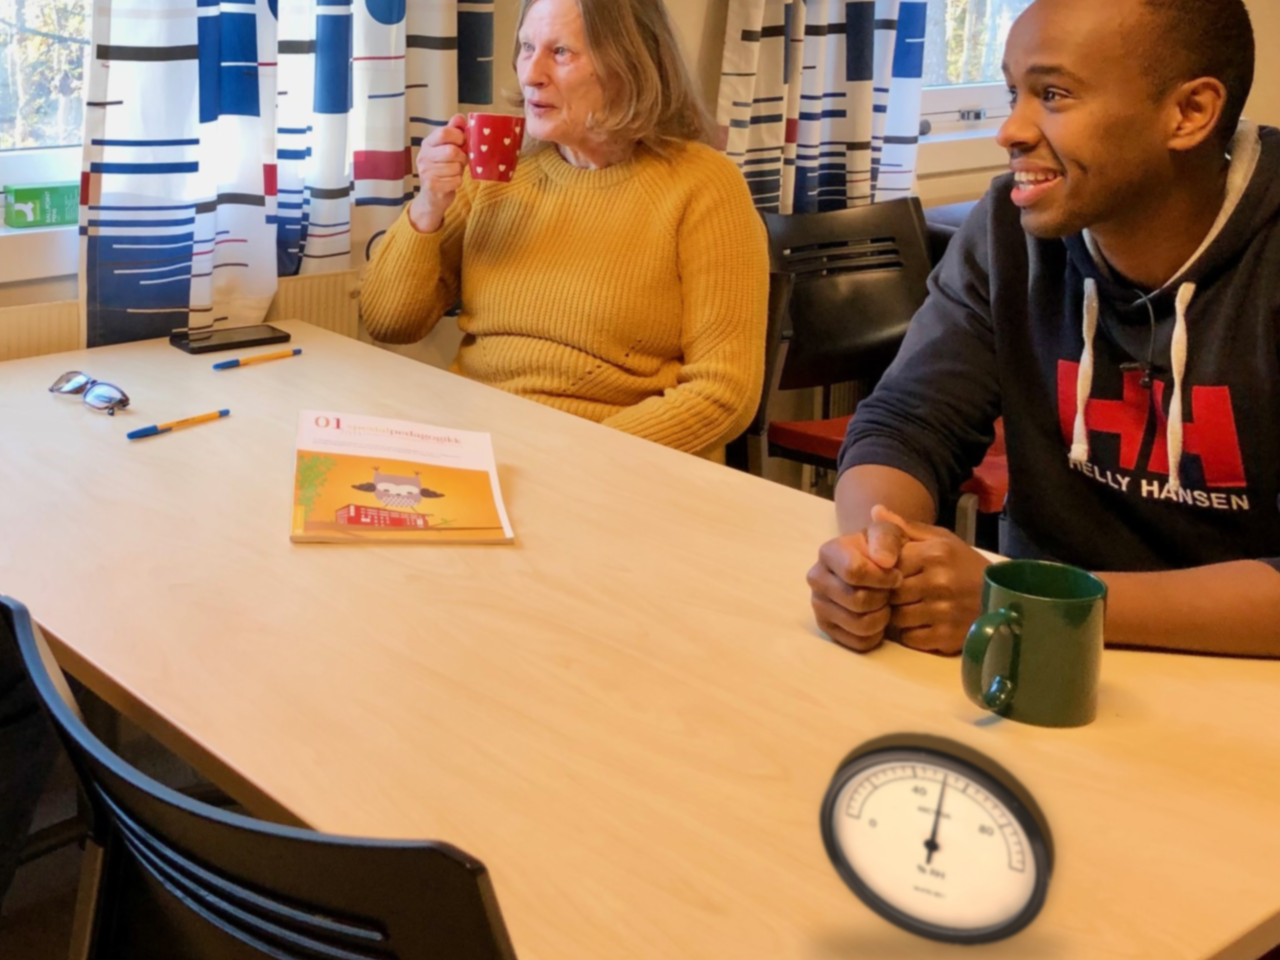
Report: 52 %
